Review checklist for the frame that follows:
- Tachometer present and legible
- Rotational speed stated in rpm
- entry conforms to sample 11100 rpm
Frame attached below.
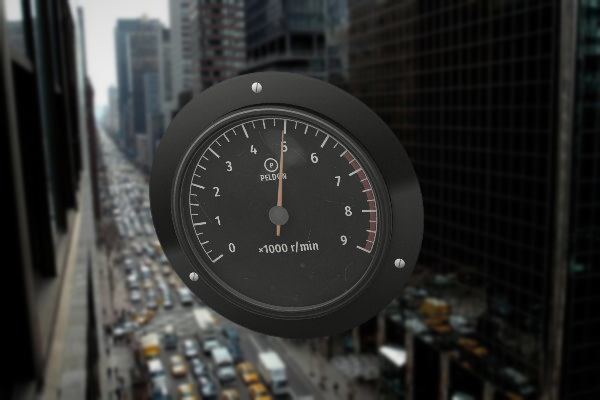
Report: 5000 rpm
